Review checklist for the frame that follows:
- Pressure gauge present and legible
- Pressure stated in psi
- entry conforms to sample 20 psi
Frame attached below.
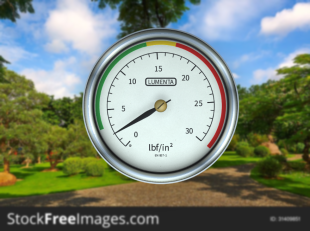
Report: 2 psi
